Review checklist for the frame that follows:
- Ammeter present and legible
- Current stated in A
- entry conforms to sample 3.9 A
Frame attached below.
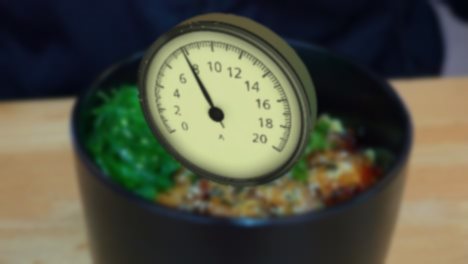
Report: 8 A
